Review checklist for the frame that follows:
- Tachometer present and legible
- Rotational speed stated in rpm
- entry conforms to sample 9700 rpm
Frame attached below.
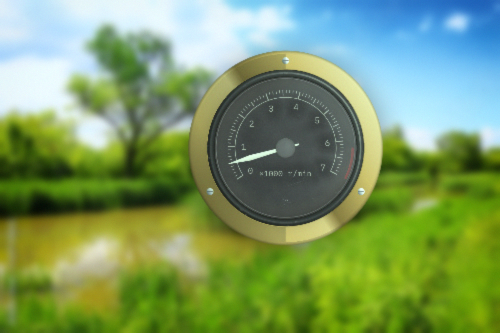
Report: 500 rpm
